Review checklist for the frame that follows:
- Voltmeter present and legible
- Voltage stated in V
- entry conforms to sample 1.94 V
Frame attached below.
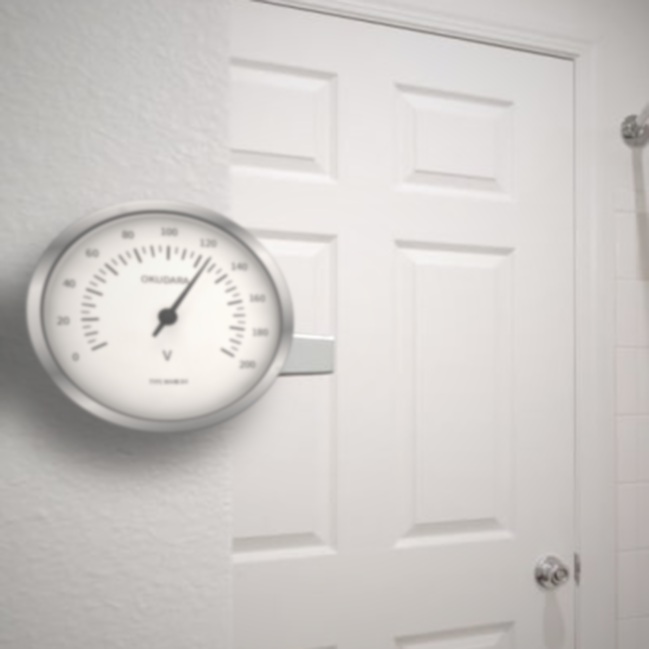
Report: 125 V
